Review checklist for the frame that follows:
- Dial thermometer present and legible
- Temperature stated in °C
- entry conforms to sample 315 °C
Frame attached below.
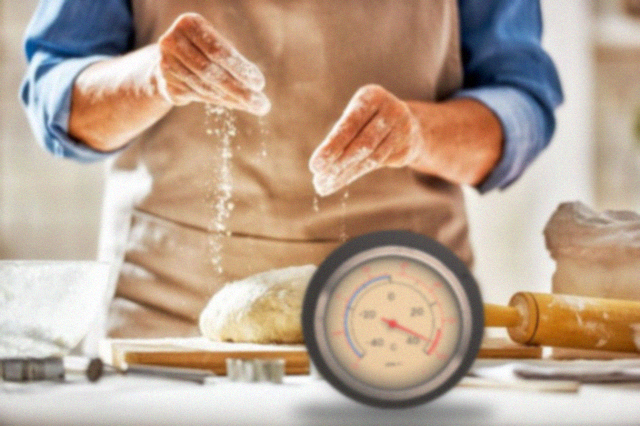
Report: 35 °C
